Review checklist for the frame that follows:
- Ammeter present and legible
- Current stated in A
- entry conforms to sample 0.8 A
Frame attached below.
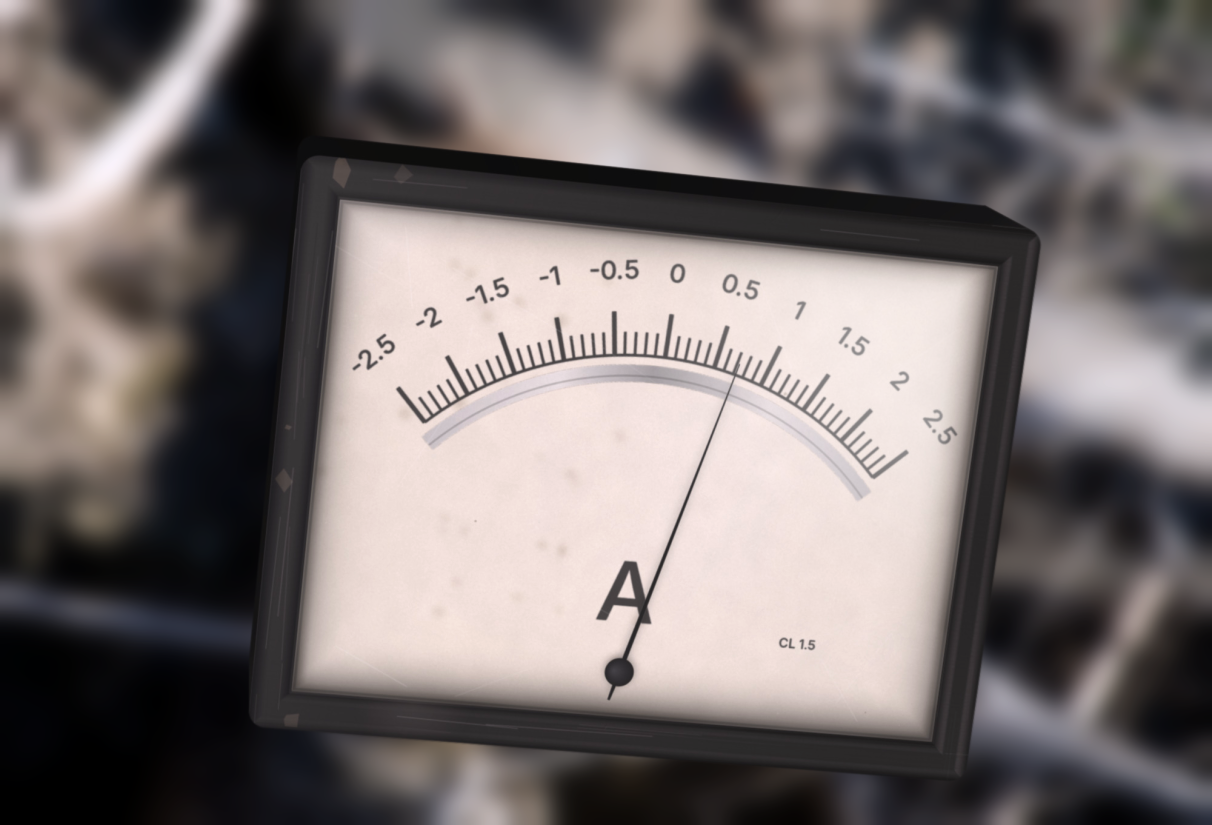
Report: 0.7 A
